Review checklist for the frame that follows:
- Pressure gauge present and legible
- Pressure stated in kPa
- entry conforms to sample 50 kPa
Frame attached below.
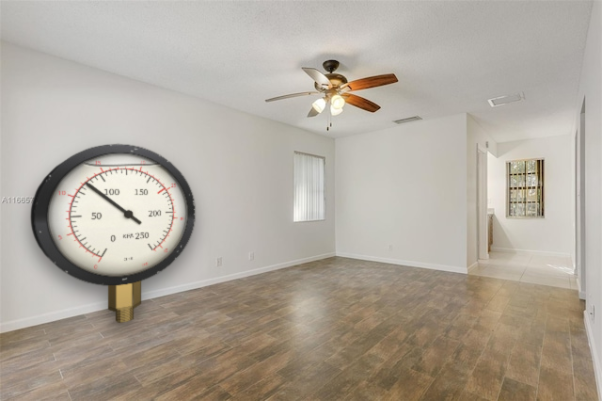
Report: 85 kPa
